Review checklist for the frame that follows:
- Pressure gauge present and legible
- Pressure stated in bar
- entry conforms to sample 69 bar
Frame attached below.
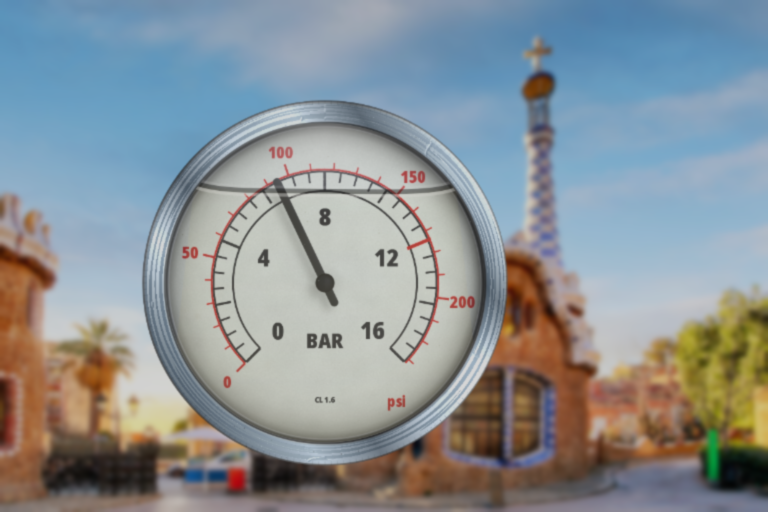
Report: 6.5 bar
